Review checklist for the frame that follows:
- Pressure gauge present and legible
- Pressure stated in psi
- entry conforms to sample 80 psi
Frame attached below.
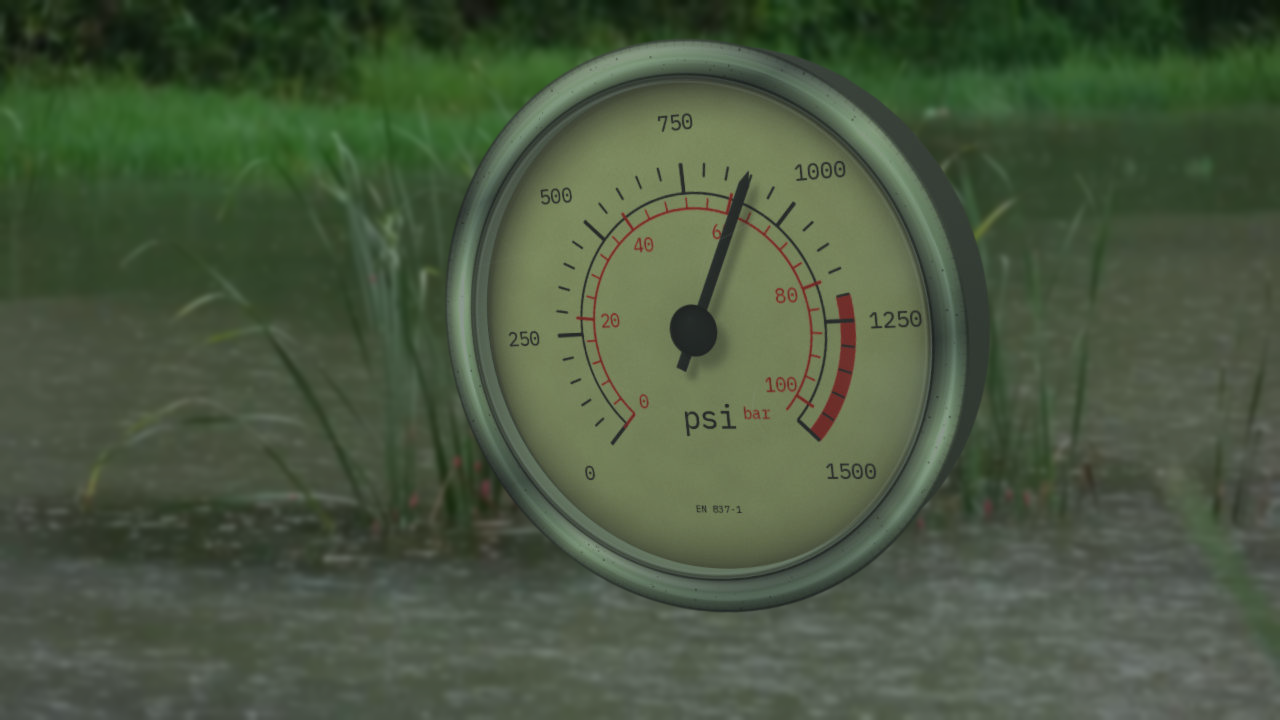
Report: 900 psi
